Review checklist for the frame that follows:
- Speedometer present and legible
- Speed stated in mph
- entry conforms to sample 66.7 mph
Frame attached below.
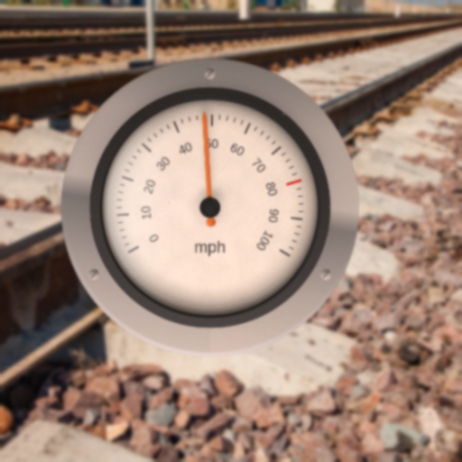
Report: 48 mph
